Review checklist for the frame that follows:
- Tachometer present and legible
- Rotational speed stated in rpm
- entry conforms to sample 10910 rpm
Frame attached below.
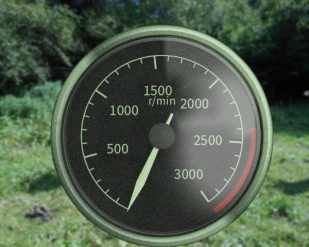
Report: 0 rpm
